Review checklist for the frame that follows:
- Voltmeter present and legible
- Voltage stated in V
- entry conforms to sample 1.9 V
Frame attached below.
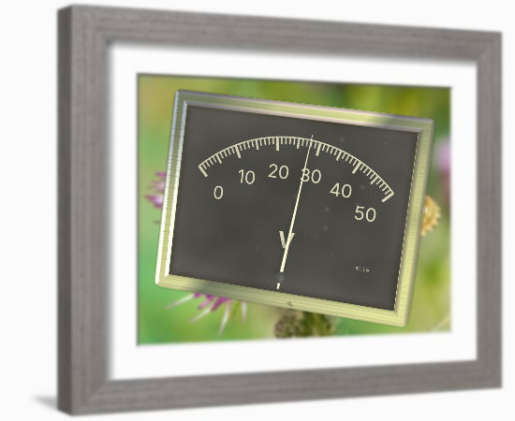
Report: 28 V
